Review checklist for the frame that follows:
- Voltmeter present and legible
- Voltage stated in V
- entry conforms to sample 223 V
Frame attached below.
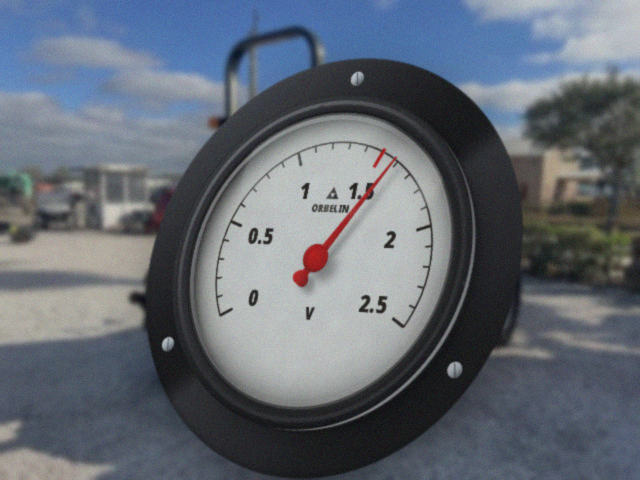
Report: 1.6 V
